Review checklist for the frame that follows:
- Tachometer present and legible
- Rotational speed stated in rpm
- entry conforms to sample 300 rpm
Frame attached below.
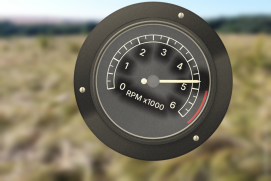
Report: 4750 rpm
